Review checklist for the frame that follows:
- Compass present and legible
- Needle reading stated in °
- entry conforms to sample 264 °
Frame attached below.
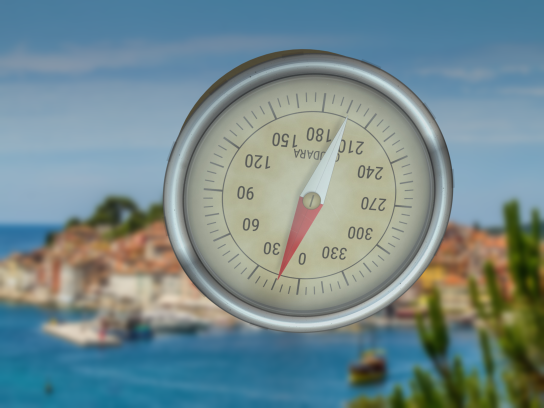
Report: 15 °
